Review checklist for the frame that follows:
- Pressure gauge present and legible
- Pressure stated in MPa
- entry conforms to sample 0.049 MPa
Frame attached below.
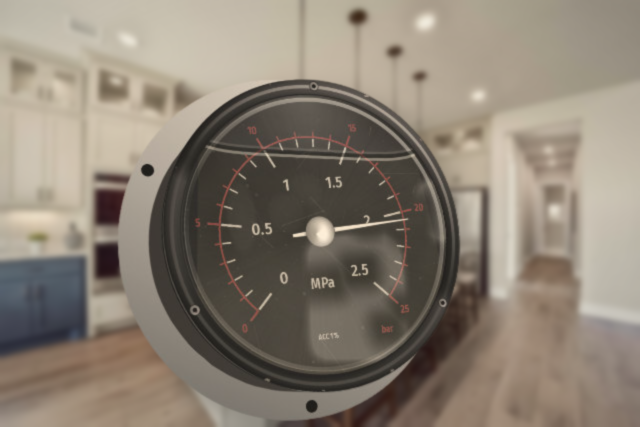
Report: 2.05 MPa
